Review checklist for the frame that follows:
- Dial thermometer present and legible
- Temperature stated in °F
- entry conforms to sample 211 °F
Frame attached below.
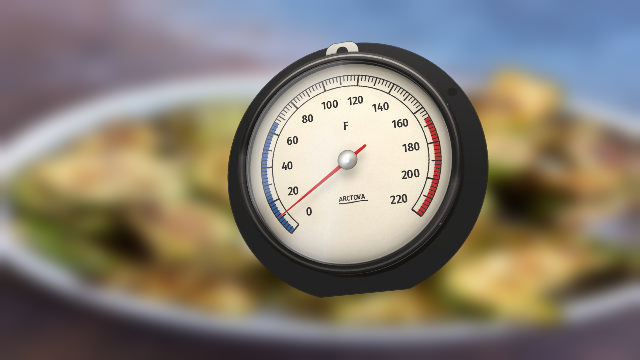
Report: 10 °F
